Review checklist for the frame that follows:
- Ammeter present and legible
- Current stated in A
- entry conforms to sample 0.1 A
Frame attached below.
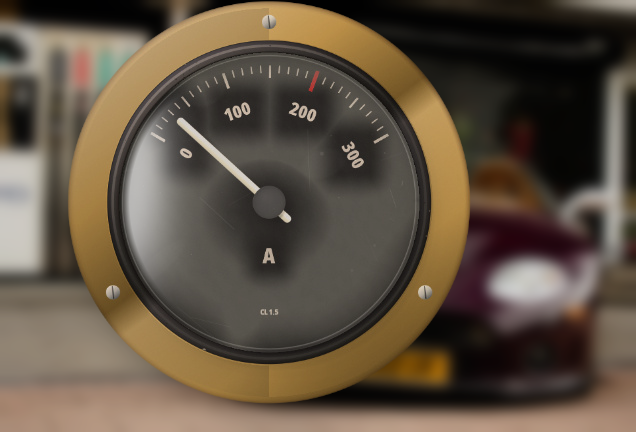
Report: 30 A
